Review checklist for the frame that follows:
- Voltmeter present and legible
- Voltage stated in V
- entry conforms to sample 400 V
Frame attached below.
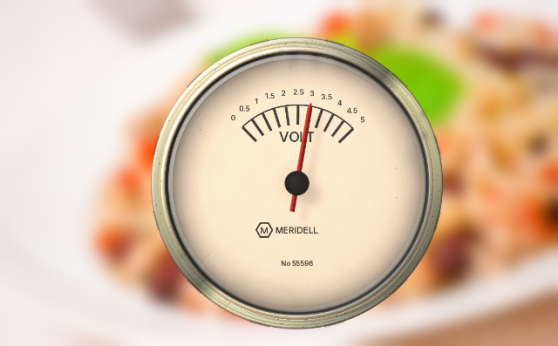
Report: 3 V
